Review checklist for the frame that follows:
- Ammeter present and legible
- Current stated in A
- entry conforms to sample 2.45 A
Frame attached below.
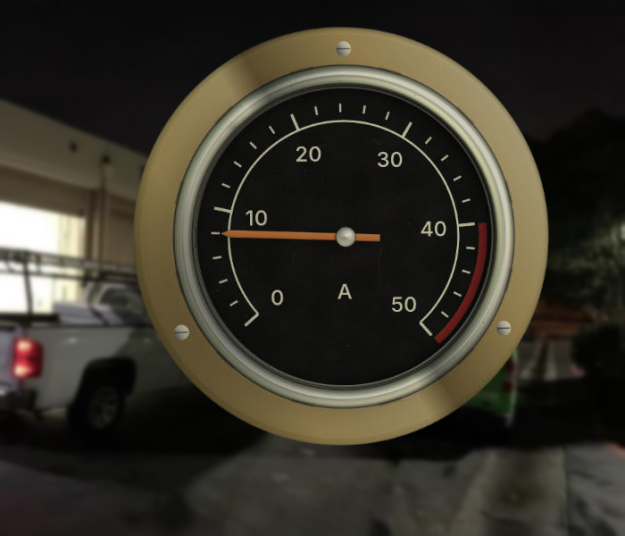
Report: 8 A
